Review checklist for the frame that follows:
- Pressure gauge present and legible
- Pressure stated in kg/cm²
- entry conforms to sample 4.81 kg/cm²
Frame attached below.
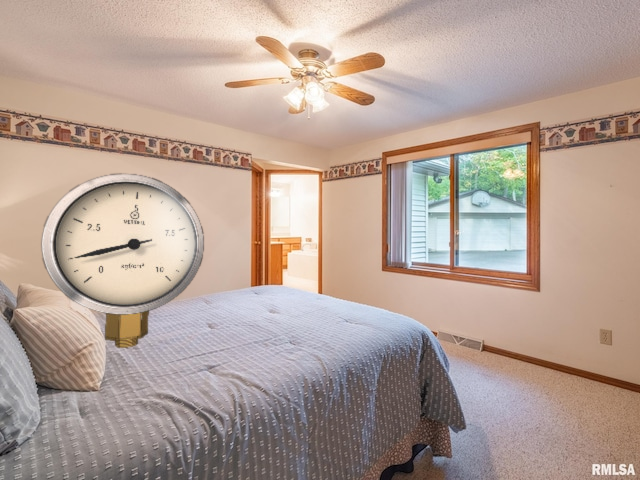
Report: 1 kg/cm²
